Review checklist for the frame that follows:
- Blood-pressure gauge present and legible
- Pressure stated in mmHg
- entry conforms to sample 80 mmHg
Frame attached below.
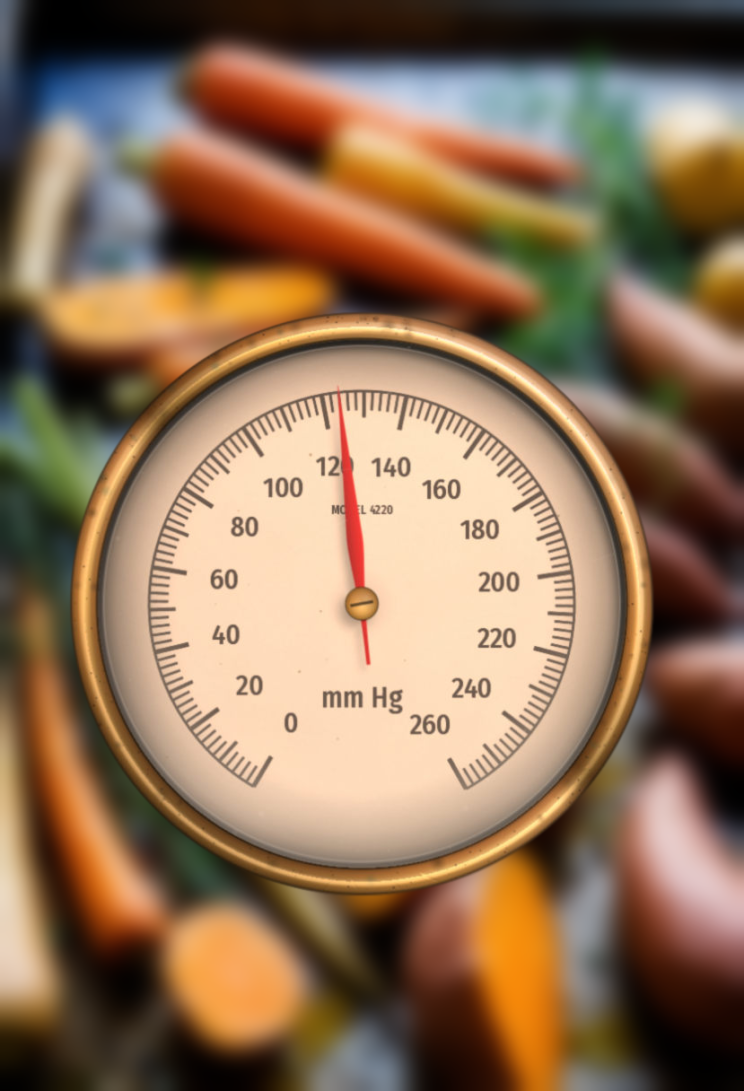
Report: 124 mmHg
